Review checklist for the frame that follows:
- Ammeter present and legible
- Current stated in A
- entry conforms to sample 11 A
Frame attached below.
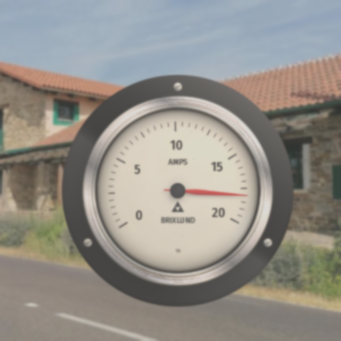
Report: 18 A
